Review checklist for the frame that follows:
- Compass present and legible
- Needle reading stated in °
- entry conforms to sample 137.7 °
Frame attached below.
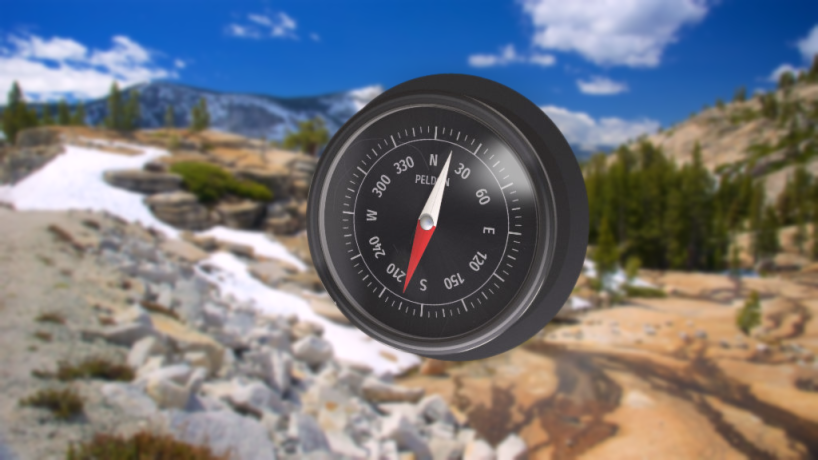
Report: 195 °
